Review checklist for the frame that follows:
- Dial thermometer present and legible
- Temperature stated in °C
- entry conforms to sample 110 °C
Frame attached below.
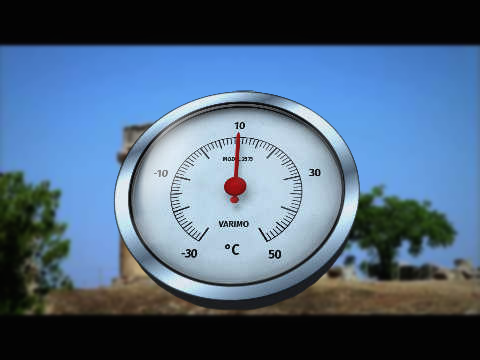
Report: 10 °C
